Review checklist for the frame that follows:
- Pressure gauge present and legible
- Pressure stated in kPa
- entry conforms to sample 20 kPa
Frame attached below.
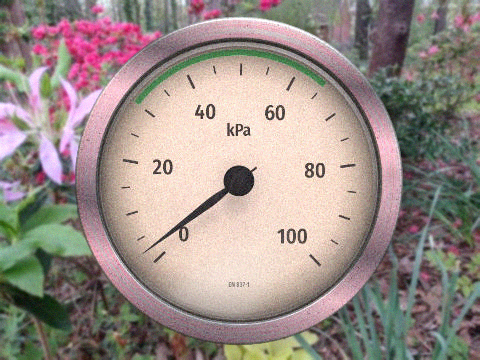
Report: 2.5 kPa
